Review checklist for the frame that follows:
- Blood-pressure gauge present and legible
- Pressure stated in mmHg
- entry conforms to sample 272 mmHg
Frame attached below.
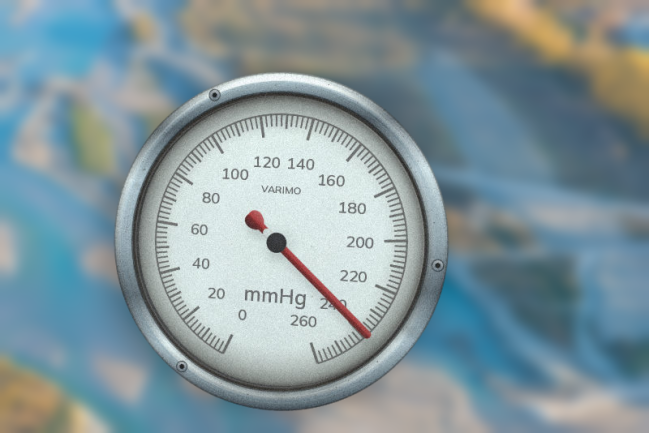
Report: 238 mmHg
